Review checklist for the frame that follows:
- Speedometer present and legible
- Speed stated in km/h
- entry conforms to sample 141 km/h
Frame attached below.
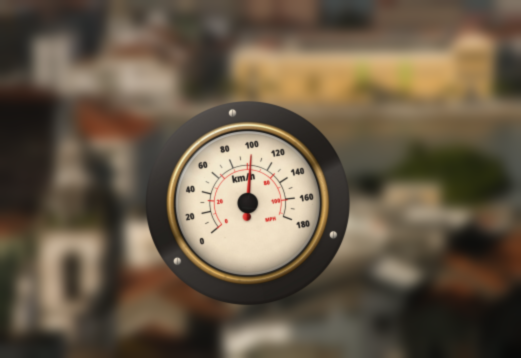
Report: 100 km/h
